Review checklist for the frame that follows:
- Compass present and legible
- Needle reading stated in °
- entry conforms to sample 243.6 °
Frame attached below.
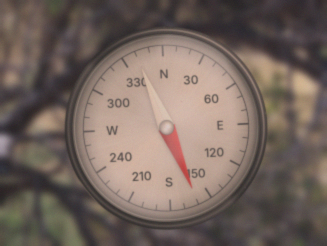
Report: 160 °
